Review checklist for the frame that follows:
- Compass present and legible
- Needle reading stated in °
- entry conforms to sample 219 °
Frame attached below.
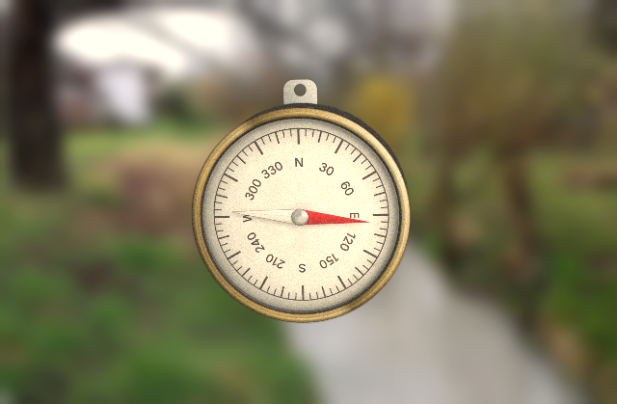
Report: 95 °
